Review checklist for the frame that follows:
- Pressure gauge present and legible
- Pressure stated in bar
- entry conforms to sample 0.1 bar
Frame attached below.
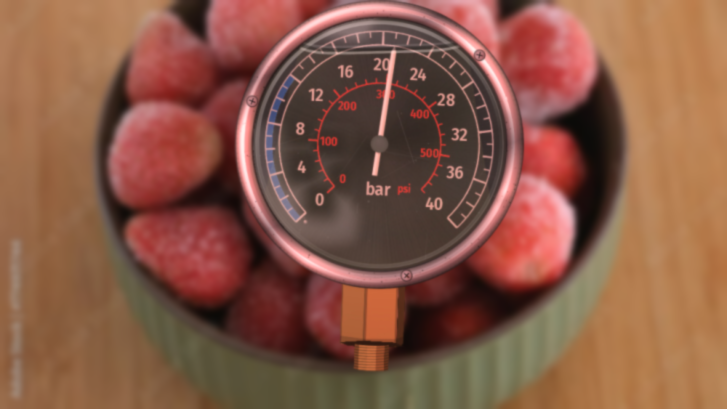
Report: 21 bar
